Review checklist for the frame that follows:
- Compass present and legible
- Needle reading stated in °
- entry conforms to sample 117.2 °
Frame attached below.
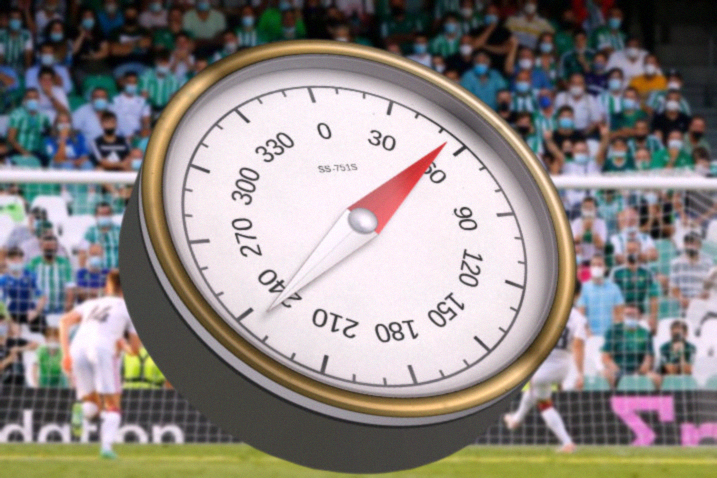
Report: 55 °
